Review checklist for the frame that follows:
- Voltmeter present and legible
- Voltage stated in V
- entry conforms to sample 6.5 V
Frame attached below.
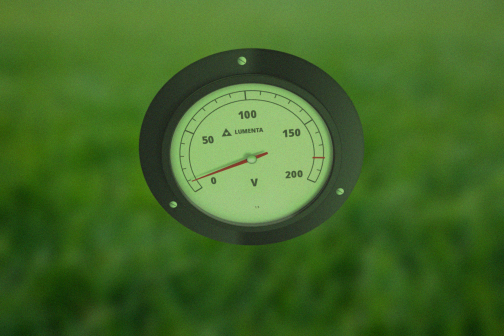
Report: 10 V
